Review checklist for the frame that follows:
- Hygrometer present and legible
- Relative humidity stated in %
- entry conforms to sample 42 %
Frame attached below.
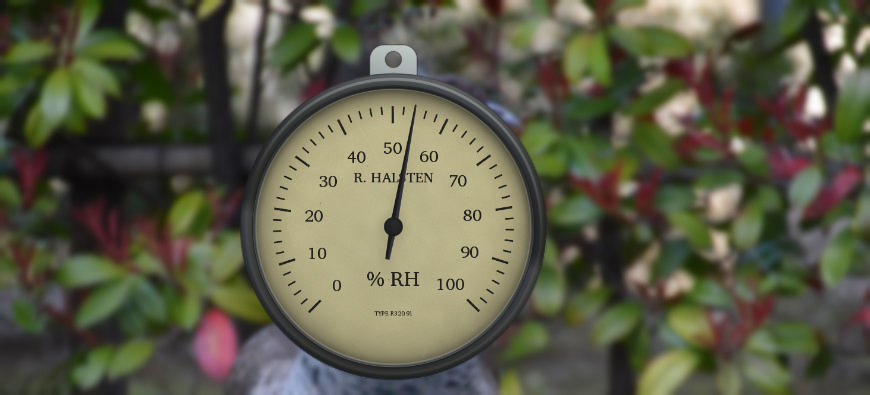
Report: 54 %
